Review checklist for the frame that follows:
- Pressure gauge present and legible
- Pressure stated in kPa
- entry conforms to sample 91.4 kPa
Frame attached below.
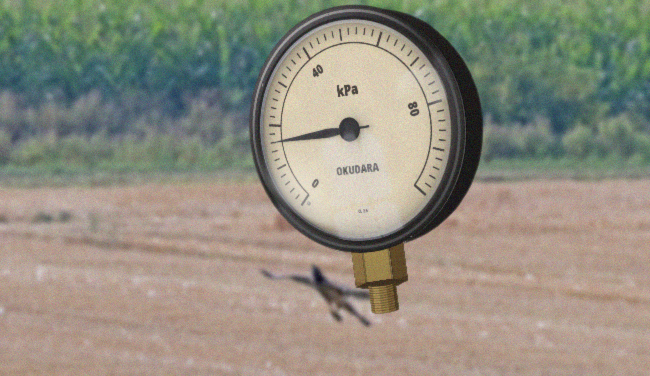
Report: 16 kPa
